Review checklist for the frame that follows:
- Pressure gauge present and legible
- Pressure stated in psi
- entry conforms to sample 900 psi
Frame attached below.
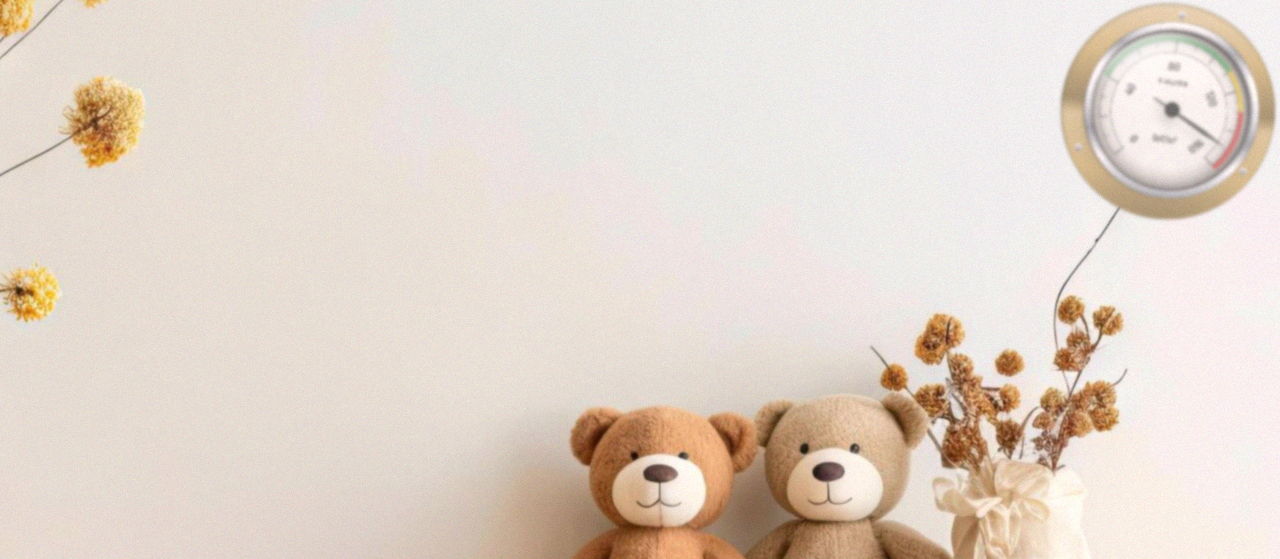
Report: 150 psi
